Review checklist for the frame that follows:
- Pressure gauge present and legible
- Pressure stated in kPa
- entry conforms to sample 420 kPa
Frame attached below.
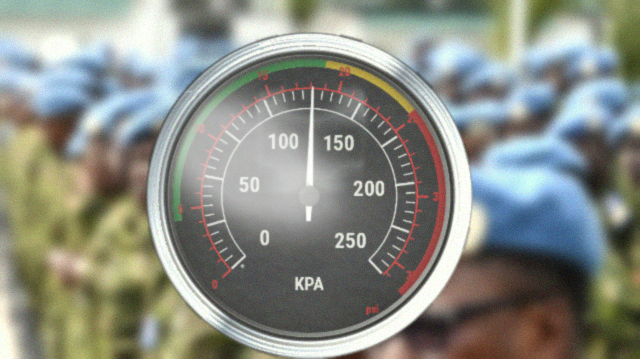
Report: 125 kPa
